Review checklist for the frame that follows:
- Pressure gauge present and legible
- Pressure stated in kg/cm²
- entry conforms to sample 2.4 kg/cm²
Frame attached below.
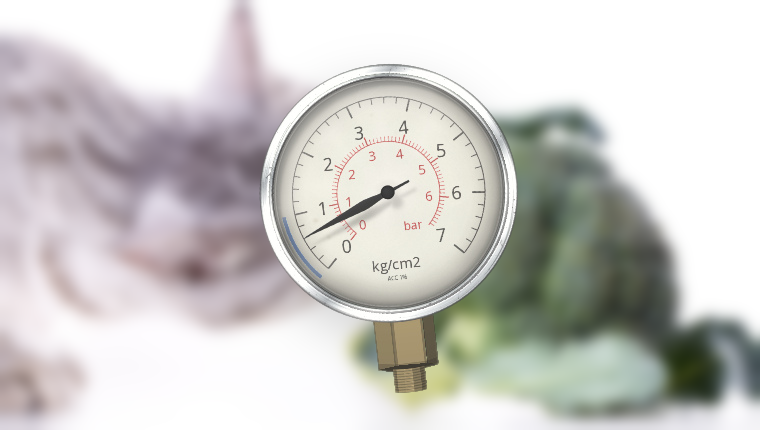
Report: 0.6 kg/cm²
